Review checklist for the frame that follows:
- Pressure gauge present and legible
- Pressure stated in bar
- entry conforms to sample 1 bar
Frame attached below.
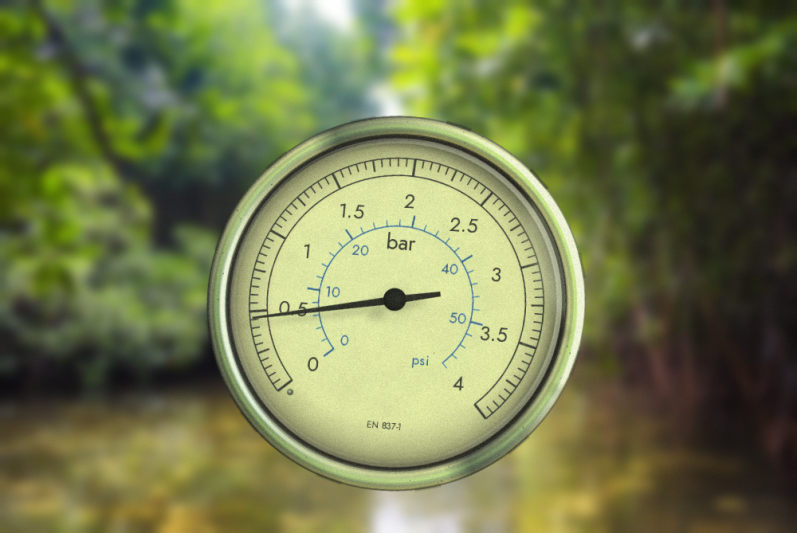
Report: 0.45 bar
